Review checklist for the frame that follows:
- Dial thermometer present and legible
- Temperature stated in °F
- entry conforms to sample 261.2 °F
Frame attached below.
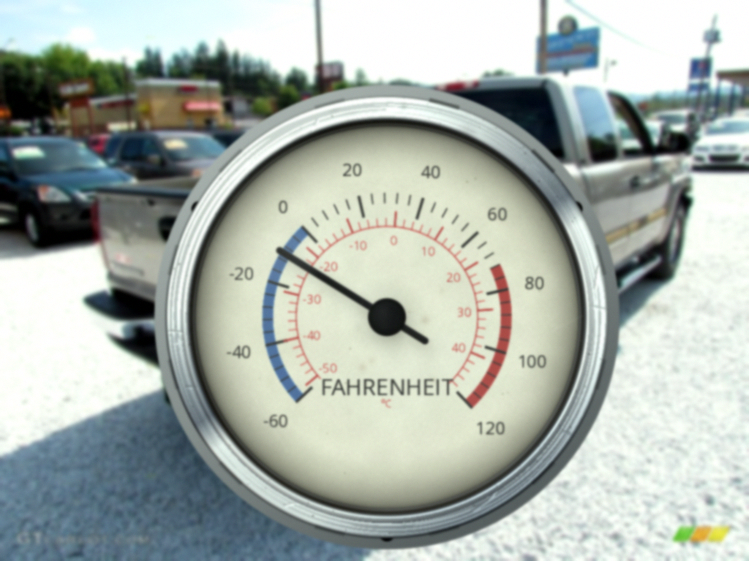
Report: -10 °F
